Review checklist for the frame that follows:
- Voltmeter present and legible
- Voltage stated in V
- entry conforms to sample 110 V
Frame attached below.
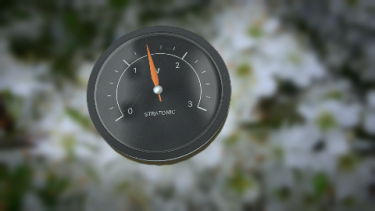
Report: 1.4 V
